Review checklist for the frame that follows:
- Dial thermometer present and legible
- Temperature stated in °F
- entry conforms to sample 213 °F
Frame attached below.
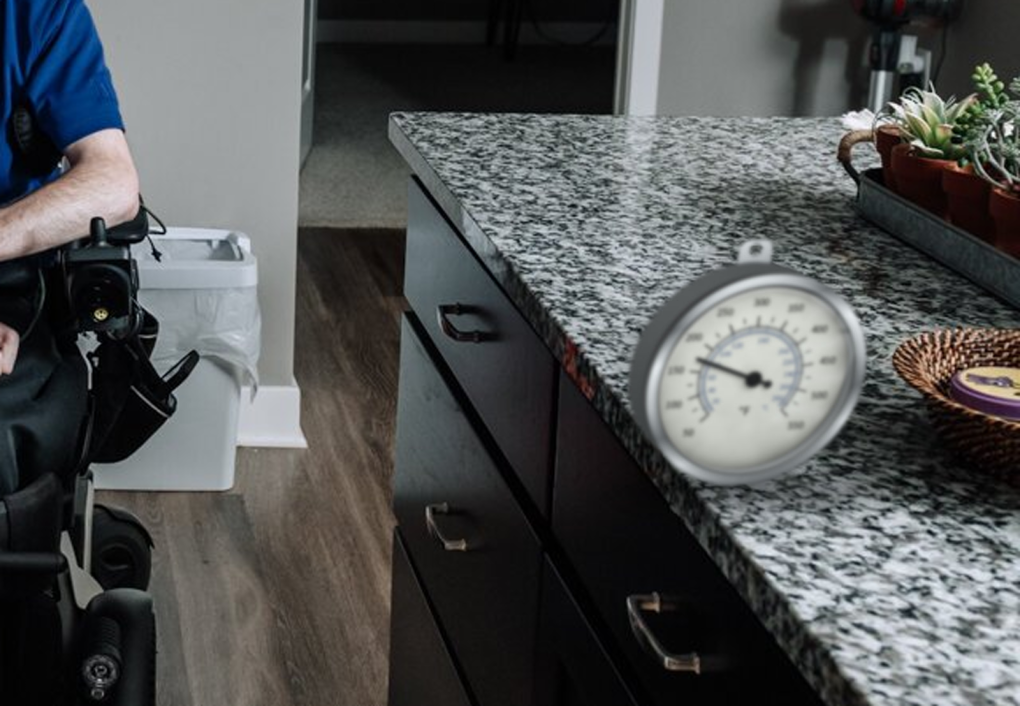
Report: 175 °F
